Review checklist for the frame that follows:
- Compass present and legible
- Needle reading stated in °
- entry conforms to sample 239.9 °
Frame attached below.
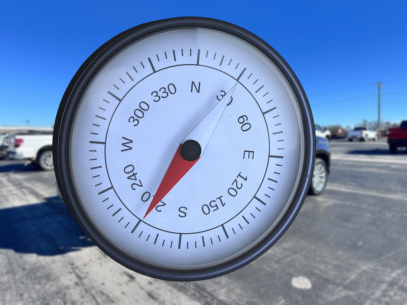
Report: 210 °
